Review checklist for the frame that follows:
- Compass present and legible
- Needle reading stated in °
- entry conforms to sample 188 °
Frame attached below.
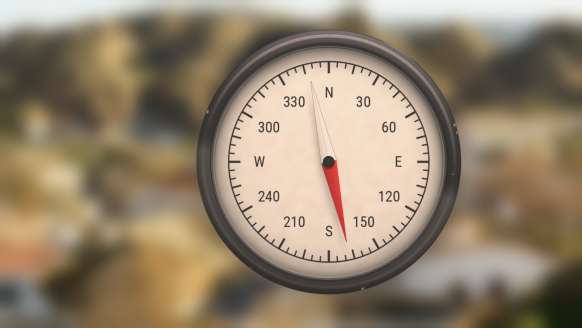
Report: 167.5 °
